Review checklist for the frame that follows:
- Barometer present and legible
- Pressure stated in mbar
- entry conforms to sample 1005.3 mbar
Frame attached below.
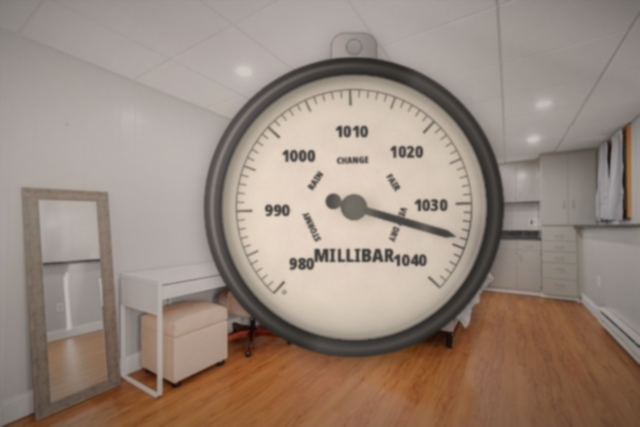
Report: 1034 mbar
